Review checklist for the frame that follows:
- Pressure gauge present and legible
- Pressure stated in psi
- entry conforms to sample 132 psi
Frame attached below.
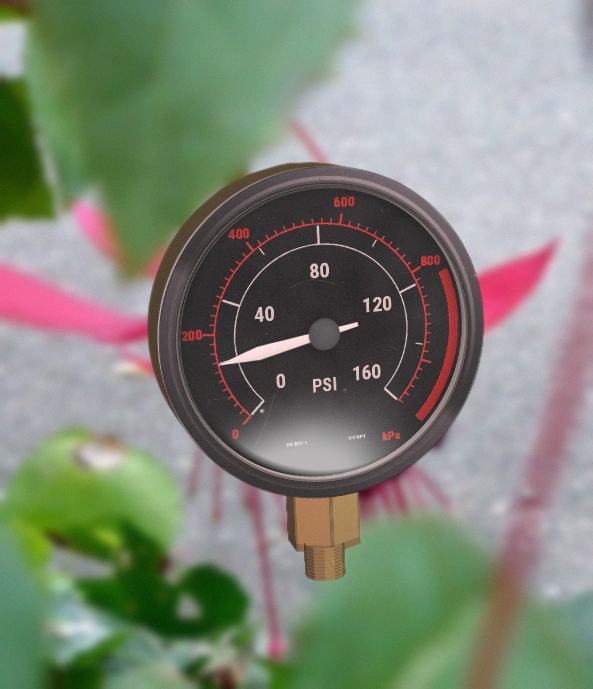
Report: 20 psi
